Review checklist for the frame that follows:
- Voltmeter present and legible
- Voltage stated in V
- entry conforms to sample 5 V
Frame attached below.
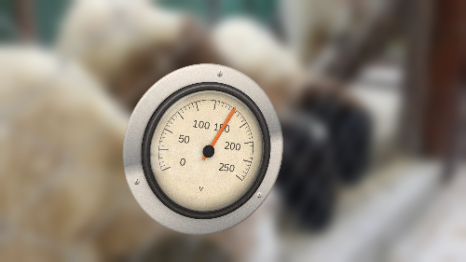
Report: 150 V
